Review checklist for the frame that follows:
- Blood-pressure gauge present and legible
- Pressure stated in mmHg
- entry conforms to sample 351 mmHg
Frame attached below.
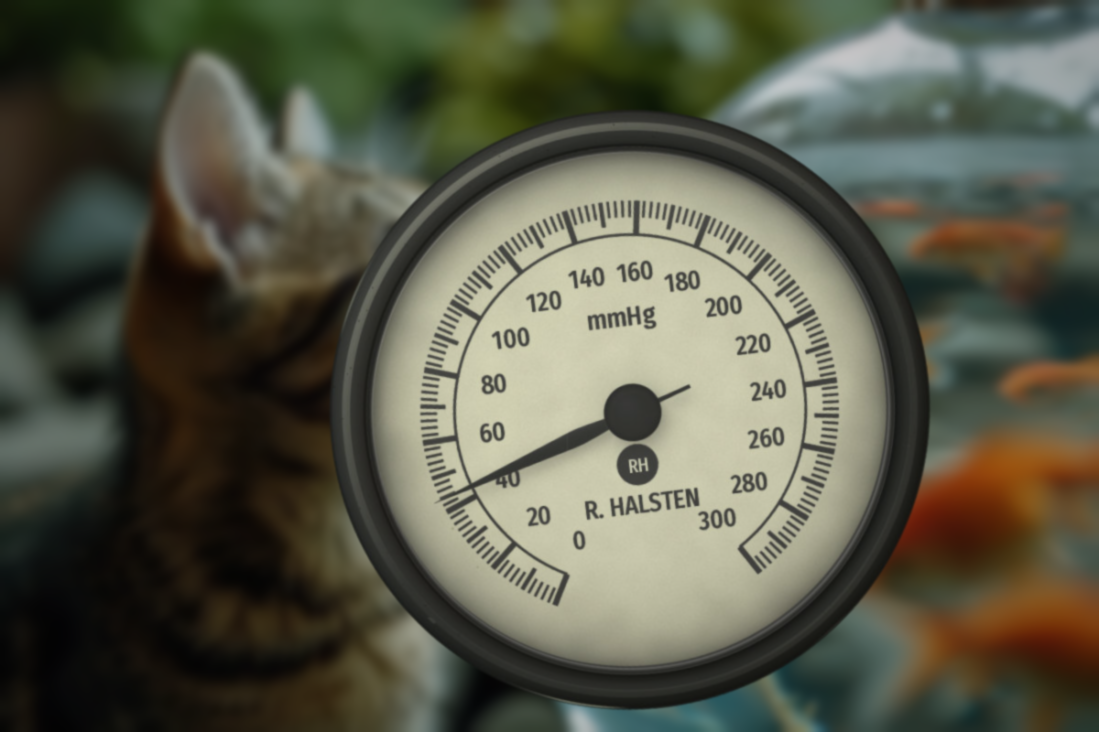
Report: 44 mmHg
